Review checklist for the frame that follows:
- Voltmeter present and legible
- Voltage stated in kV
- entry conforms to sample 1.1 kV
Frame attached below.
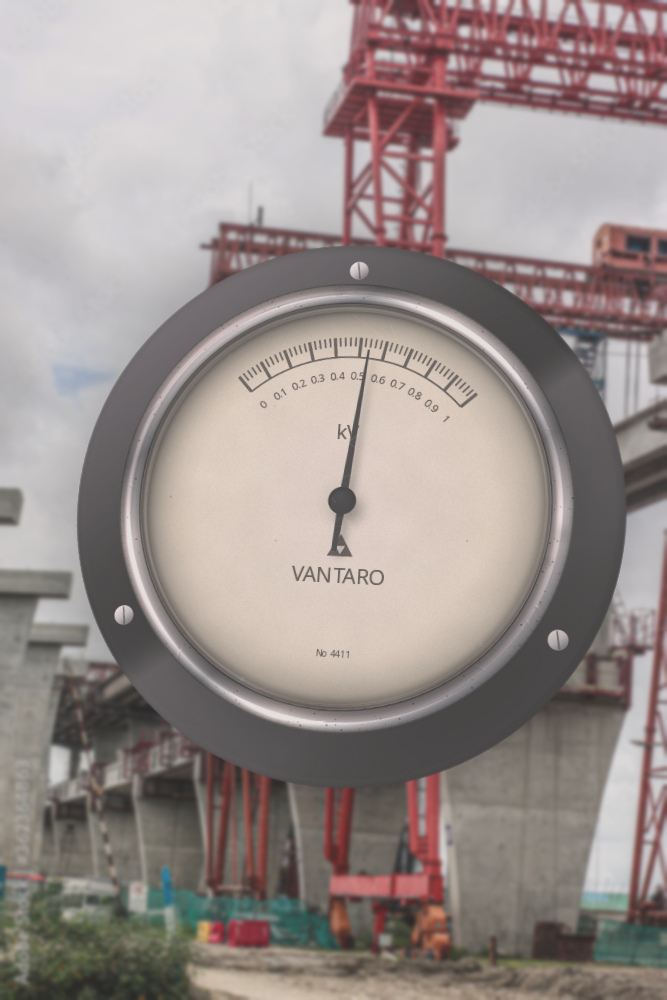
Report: 0.54 kV
